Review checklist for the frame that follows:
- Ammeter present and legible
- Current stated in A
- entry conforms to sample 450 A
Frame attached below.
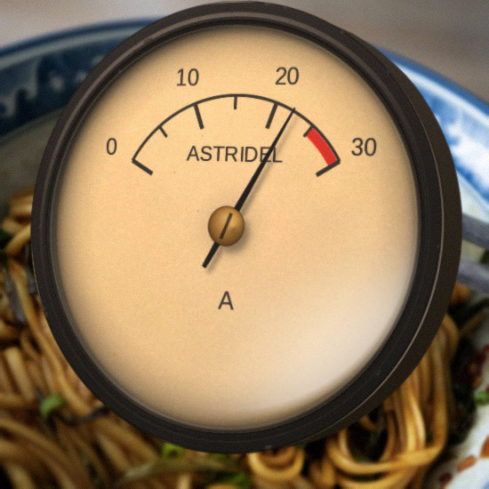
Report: 22.5 A
